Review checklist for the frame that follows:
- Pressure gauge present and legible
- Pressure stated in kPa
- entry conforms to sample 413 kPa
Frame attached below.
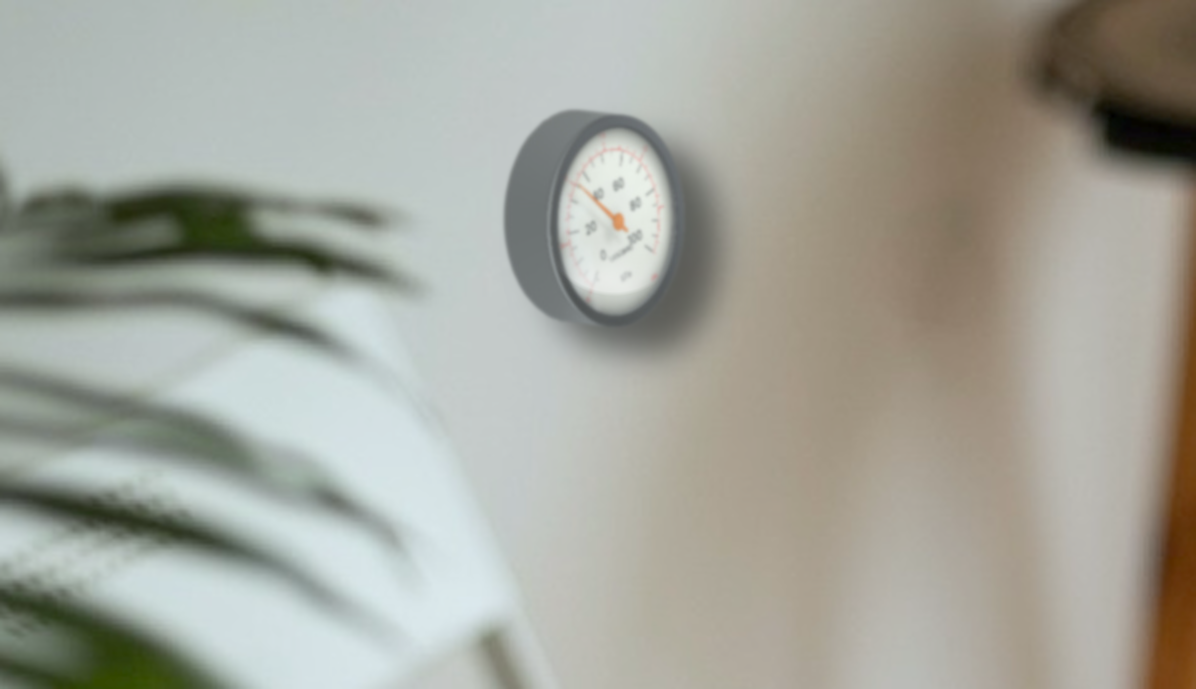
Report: 35 kPa
